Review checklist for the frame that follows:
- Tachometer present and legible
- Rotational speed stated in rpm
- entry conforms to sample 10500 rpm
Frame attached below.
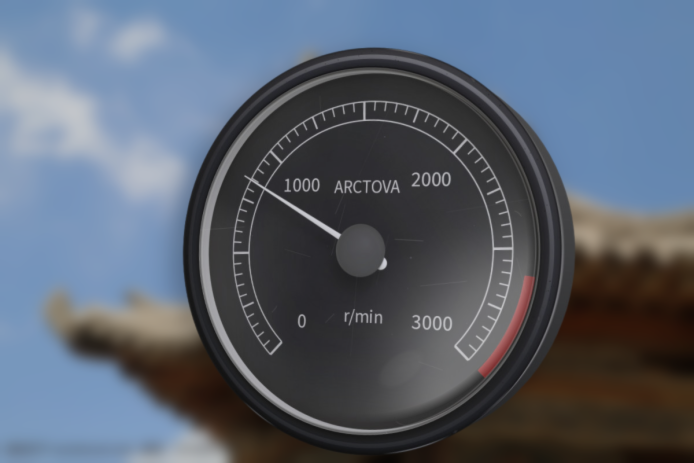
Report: 850 rpm
